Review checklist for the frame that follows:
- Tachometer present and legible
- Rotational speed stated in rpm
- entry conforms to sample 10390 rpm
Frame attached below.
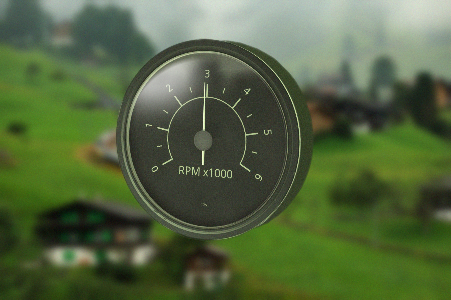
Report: 3000 rpm
